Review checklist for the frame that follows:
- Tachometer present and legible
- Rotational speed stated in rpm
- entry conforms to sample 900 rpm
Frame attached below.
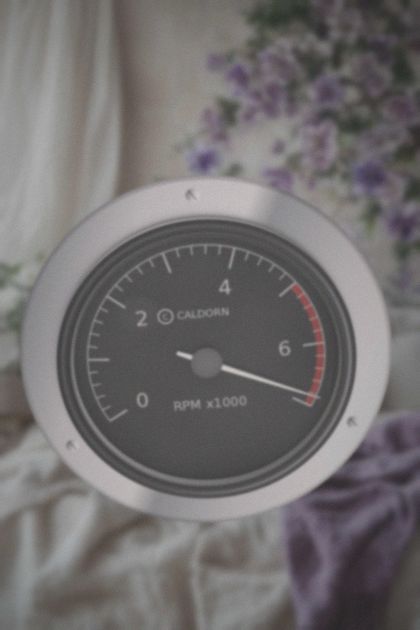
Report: 6800 rpm
